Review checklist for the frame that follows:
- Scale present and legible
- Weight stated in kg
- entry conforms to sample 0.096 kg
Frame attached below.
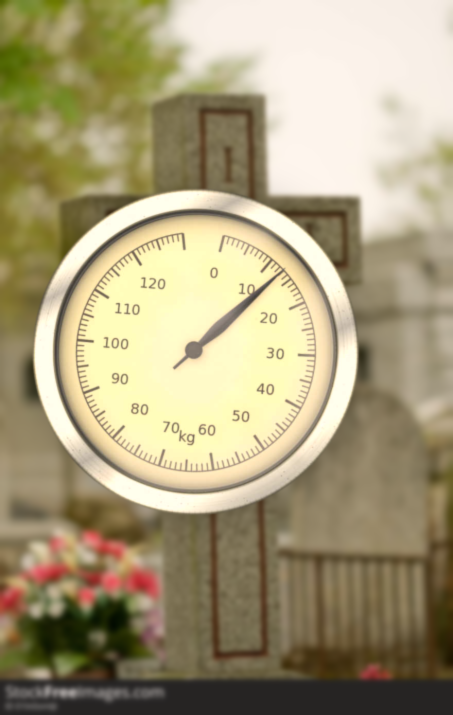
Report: 13 kg
